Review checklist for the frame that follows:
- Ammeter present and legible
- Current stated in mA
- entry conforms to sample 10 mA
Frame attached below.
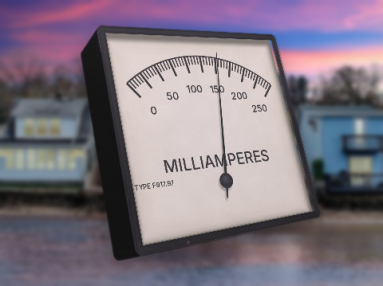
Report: 150 mA
